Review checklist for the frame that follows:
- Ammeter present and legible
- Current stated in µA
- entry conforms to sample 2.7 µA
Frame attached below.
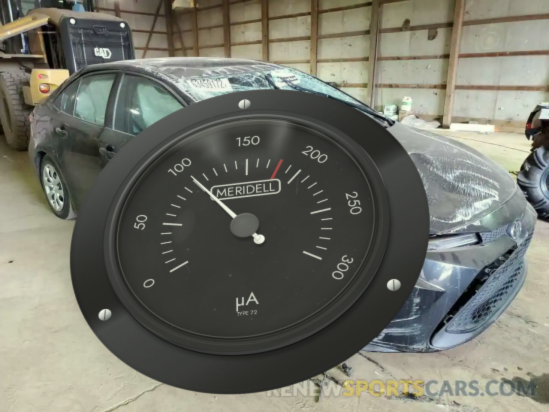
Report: 100 µA
